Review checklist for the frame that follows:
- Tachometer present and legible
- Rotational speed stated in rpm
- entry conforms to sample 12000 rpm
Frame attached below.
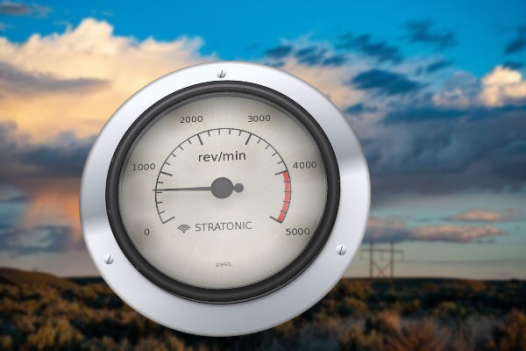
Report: 600 rpm
